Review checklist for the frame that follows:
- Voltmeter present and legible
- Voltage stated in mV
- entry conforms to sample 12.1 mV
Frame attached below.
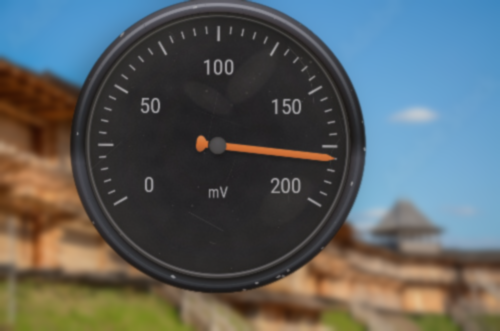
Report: 180 mV
